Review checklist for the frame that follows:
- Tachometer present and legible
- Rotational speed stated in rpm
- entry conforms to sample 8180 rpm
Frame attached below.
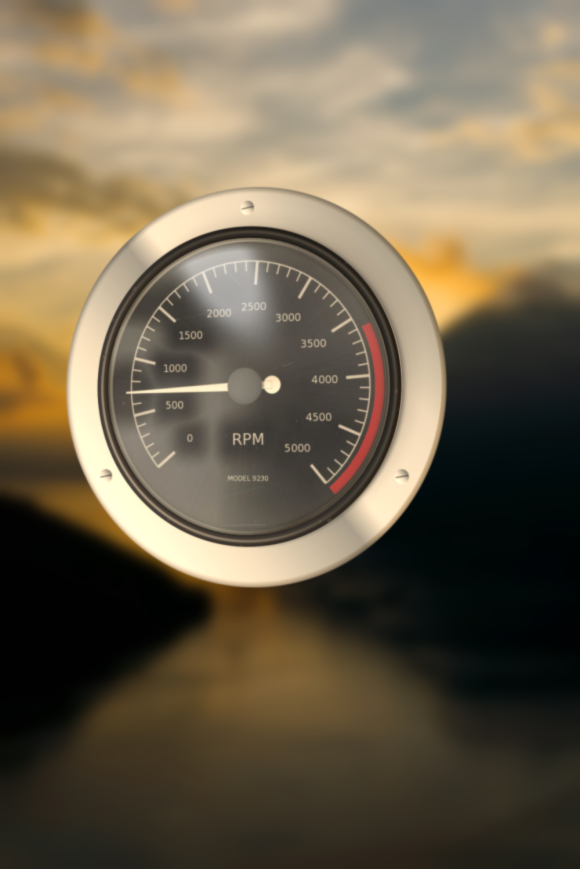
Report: 700 rpm
